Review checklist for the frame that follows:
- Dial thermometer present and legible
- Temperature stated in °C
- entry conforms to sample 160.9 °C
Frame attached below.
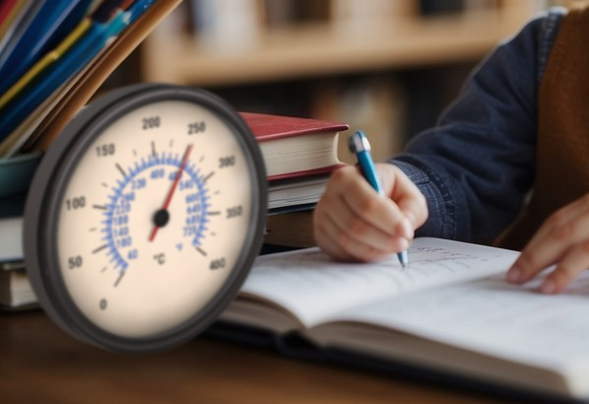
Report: 250 °C
